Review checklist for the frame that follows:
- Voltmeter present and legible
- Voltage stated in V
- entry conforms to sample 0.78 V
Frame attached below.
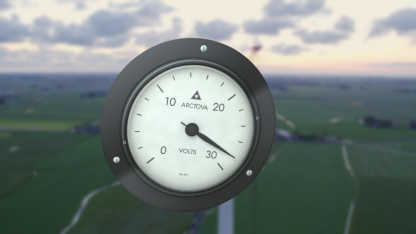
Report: 28 V
